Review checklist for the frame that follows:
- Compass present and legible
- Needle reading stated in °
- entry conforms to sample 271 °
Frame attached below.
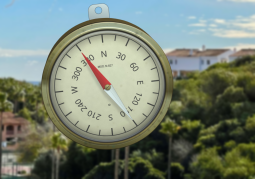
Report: 330 °
